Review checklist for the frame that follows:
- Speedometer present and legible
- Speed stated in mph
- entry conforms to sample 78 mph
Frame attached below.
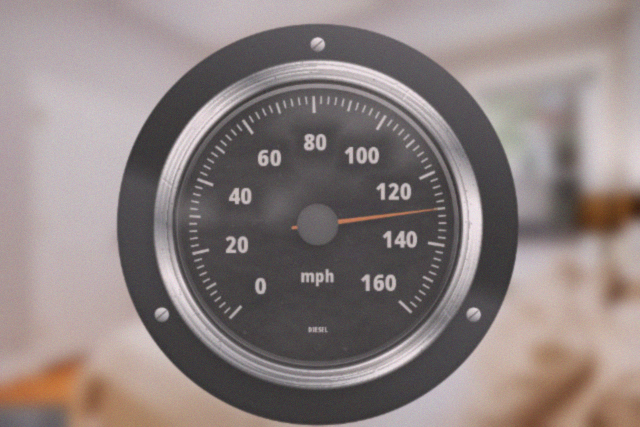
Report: 130 mph
